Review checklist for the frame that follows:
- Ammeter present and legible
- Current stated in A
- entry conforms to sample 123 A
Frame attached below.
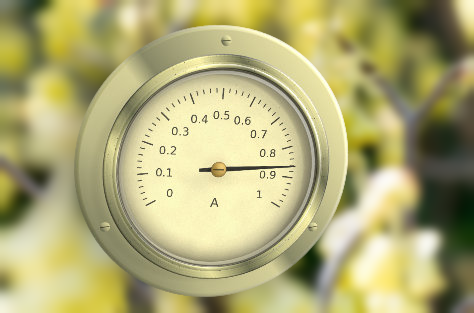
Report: 0.86 A
